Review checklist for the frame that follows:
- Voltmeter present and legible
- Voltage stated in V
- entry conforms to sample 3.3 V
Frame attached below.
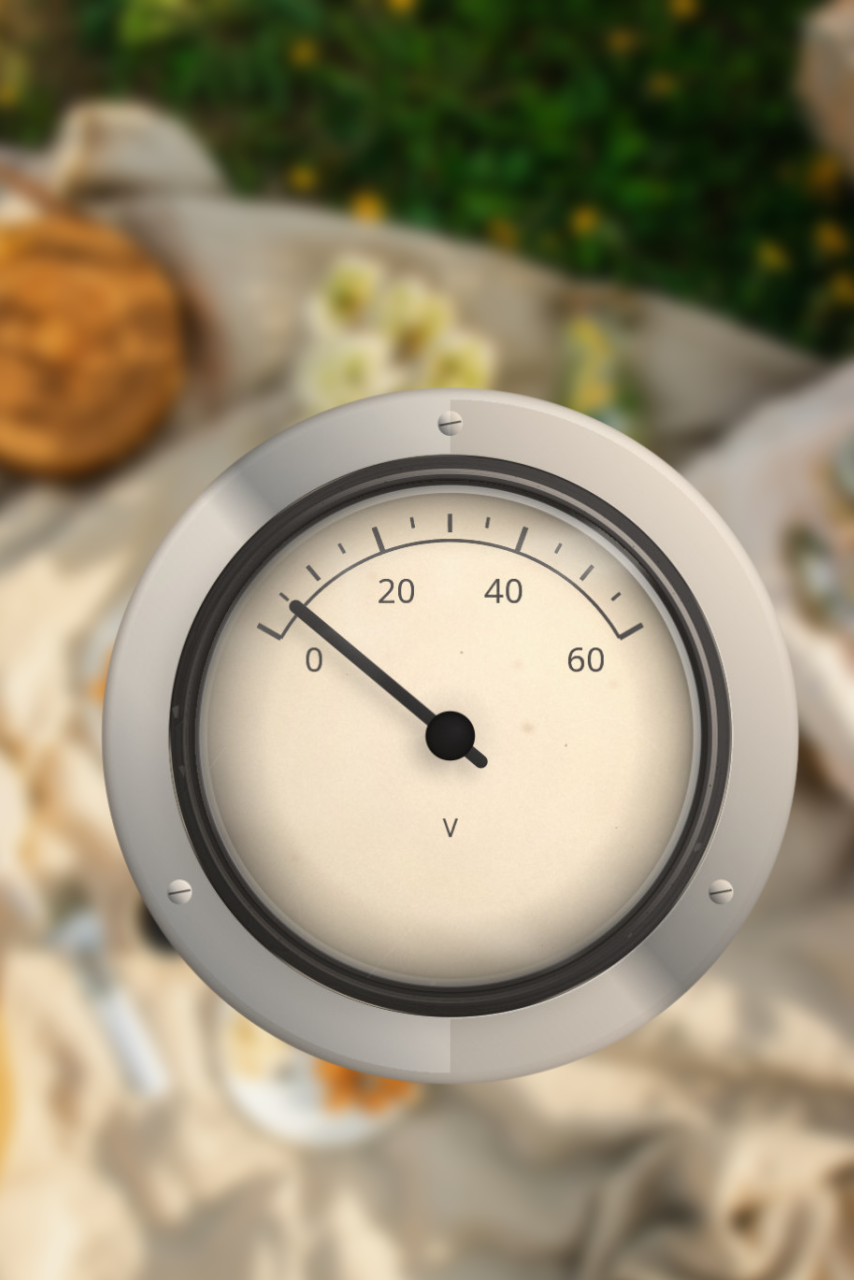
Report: 5 V
